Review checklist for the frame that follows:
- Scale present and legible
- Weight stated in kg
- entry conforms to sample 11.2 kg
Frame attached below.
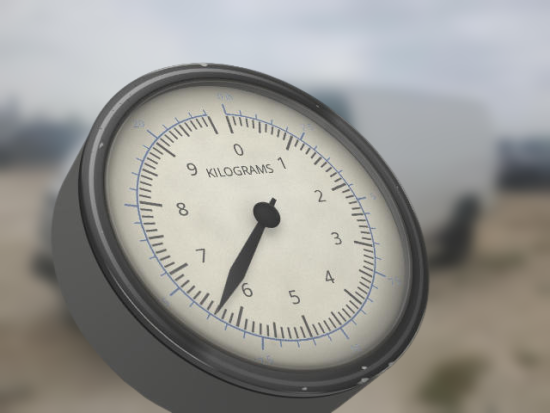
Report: 6.3 kg
